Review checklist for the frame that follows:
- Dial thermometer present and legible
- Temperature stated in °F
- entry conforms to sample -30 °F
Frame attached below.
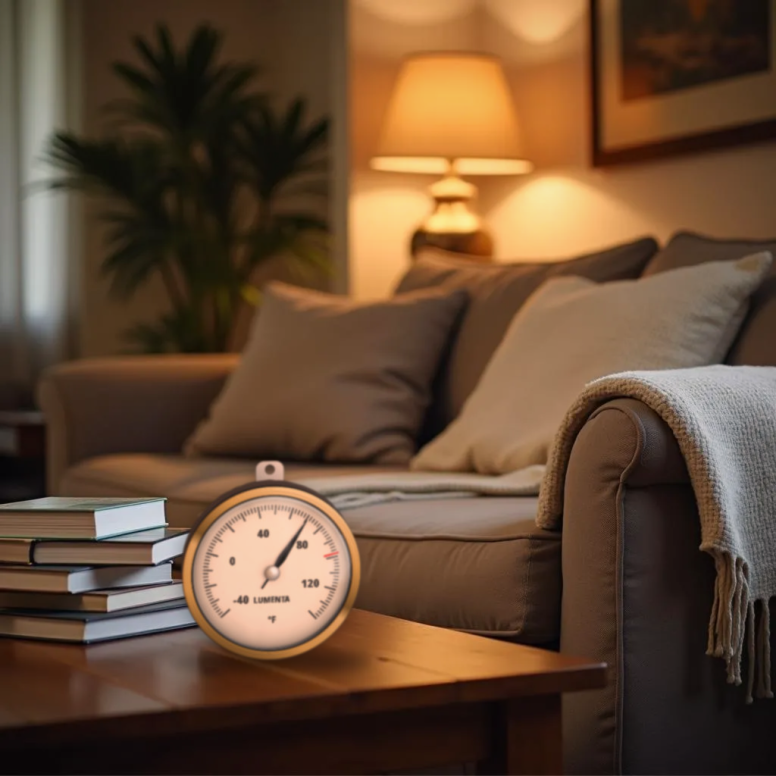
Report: 70 °F
